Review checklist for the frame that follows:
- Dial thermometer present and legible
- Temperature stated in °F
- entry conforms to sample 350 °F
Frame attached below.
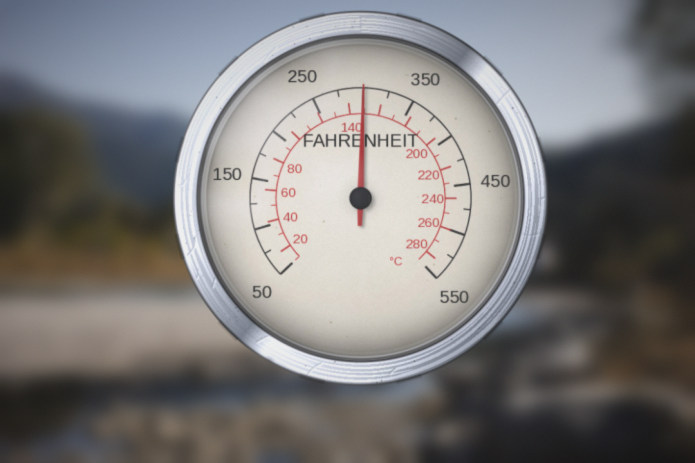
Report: 300 °F
